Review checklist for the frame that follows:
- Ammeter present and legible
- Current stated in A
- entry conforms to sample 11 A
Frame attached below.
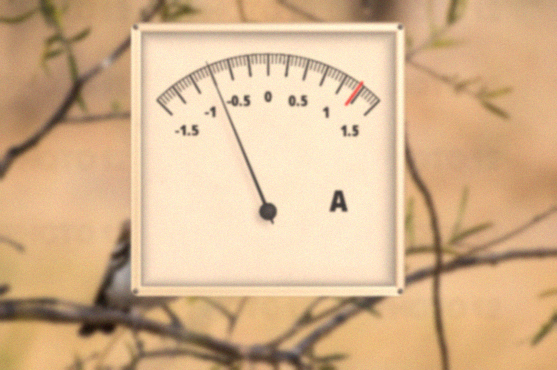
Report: -0.75 A
